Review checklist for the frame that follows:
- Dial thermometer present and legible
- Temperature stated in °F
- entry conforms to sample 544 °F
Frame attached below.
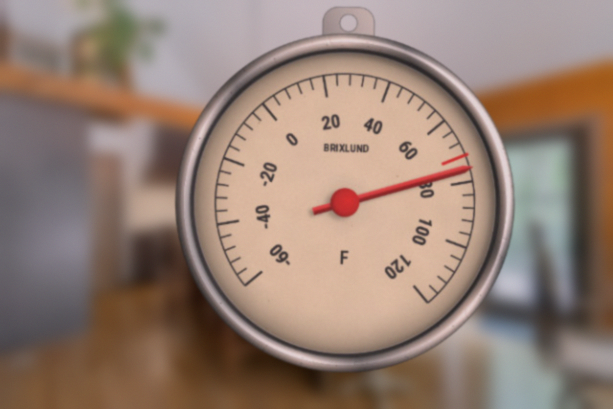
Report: 76 °F
